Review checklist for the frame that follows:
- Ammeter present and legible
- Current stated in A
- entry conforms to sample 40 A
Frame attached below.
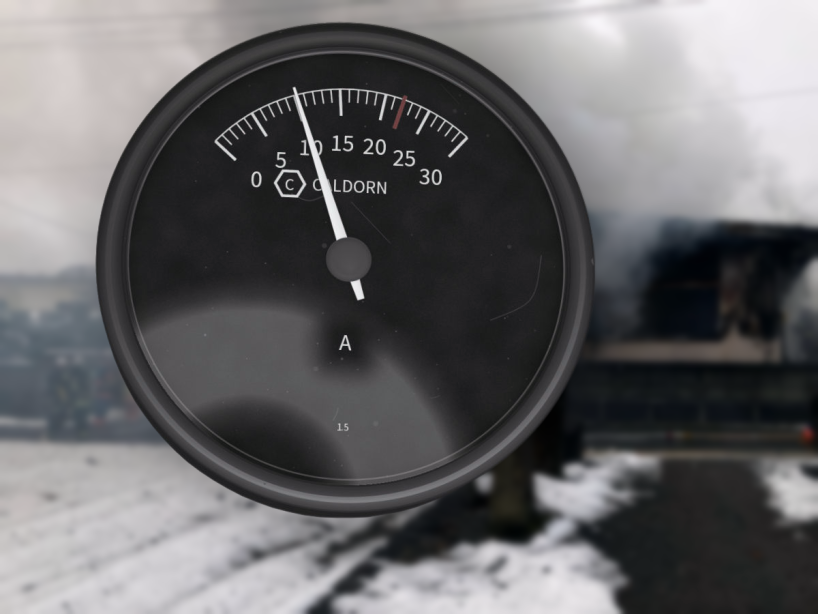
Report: 10 A
